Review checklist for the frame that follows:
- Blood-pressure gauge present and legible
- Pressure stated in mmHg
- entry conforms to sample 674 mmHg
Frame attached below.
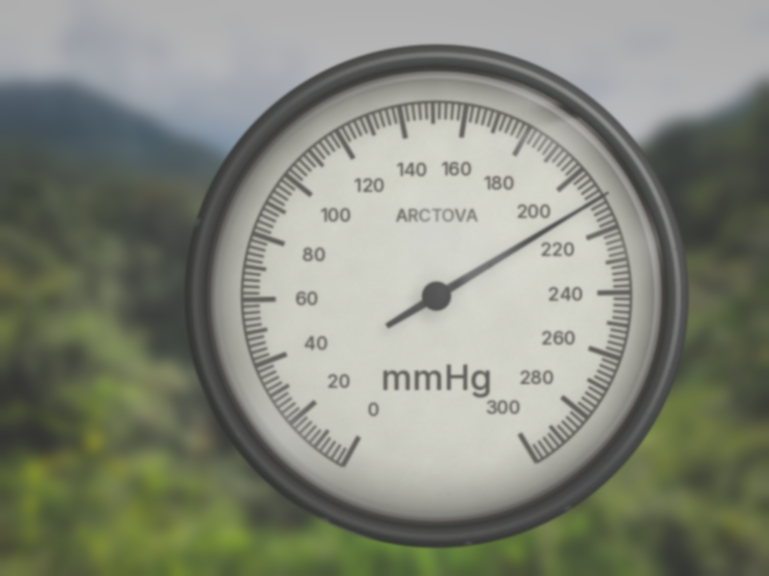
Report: 210 mmHg
